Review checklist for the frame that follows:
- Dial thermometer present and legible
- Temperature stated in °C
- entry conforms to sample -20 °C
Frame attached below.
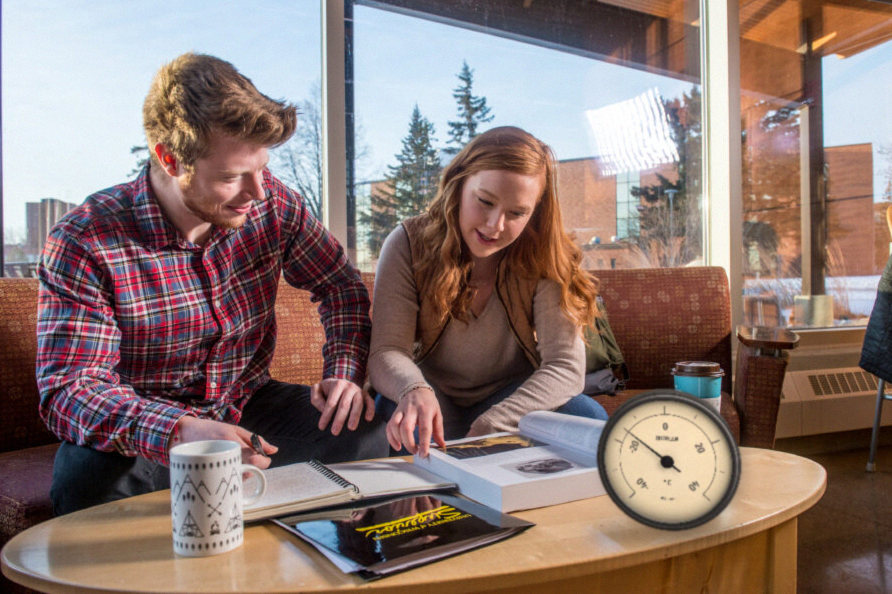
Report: -15 °C
